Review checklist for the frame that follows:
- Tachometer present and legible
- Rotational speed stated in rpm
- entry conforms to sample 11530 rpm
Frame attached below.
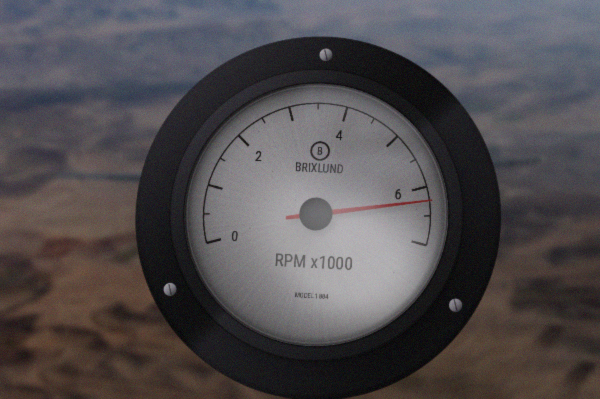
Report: 6250 rpm
